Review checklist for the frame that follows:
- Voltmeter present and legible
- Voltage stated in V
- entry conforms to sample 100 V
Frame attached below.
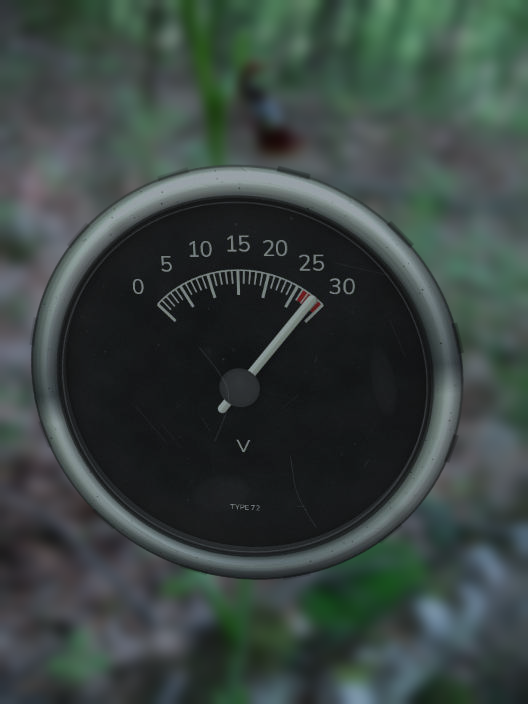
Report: 28 V
